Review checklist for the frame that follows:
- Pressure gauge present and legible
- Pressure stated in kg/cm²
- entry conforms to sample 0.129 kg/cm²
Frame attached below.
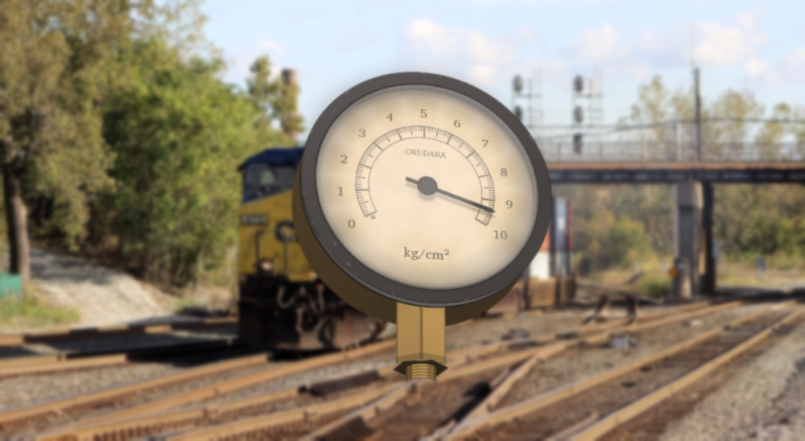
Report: 9.5 kg/cm²
